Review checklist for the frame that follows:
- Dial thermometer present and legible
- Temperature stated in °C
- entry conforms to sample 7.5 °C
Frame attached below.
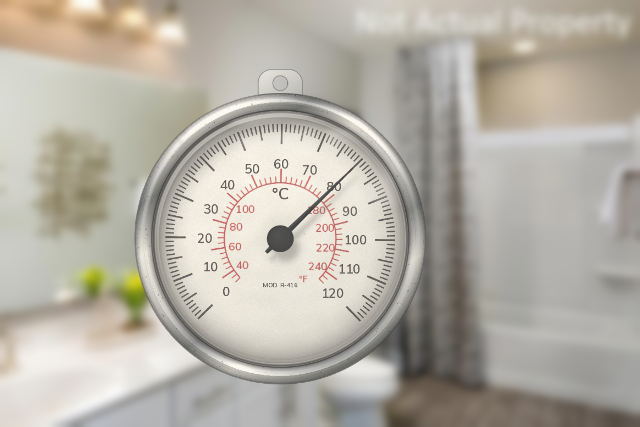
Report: 80 °C
